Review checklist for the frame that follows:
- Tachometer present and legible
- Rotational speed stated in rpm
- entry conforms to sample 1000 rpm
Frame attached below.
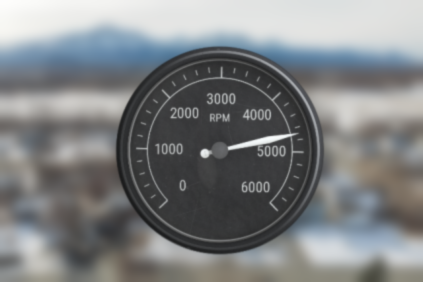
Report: 4700 rpm
